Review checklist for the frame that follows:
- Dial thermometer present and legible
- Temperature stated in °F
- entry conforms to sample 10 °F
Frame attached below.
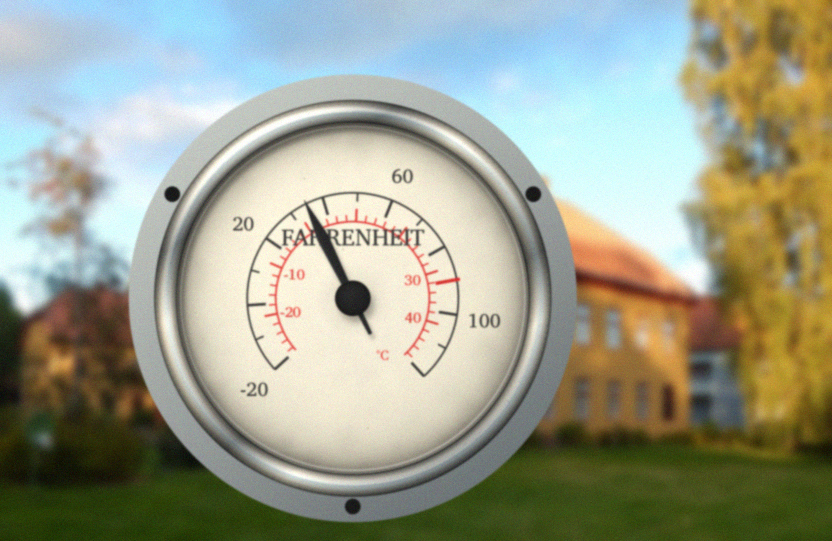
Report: 35 °F
